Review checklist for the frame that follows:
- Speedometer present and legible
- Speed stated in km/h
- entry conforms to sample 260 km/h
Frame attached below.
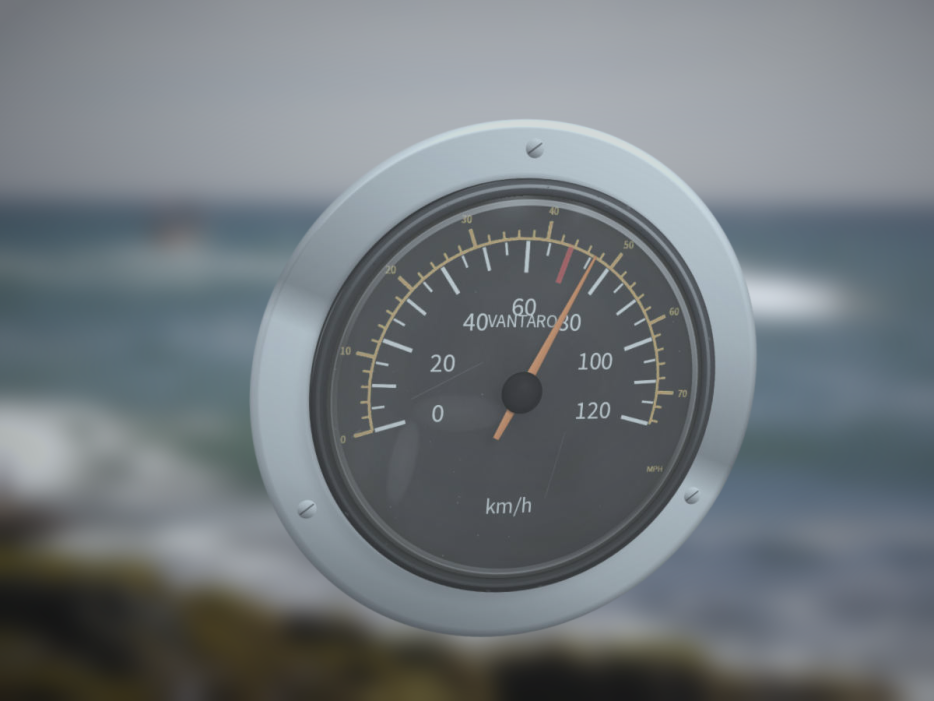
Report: 75 km/h
